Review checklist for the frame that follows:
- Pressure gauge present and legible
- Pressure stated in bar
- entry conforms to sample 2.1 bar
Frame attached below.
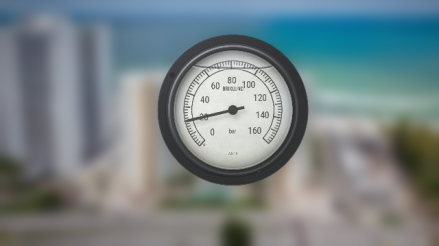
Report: 20 bar
